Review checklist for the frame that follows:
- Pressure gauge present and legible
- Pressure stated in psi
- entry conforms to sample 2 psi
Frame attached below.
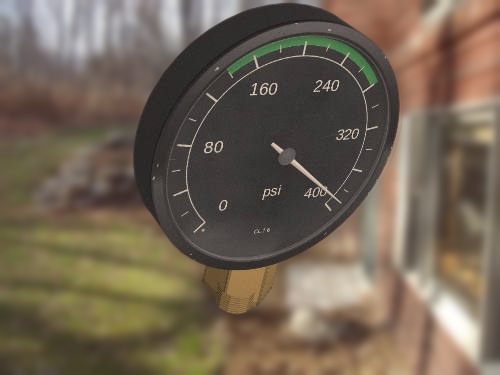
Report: 390 psi
